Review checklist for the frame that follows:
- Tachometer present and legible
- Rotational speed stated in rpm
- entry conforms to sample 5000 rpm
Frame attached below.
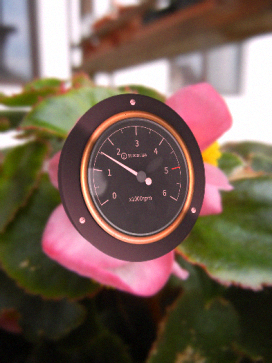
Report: 1500 rpm
